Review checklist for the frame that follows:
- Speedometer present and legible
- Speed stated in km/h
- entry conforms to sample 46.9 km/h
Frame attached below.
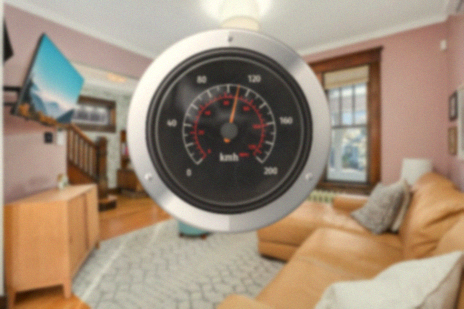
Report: 110 km/h
